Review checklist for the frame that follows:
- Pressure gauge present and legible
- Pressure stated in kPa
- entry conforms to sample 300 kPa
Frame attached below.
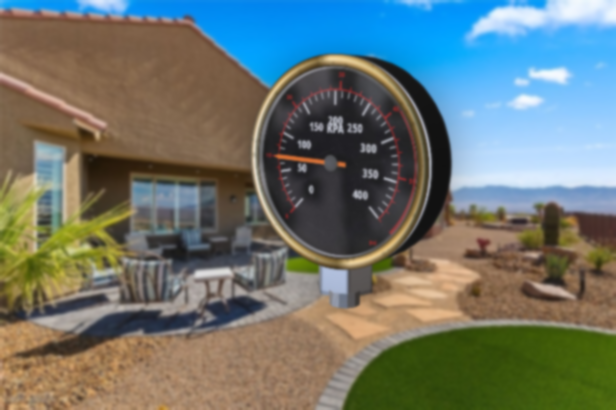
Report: 70 kPa
